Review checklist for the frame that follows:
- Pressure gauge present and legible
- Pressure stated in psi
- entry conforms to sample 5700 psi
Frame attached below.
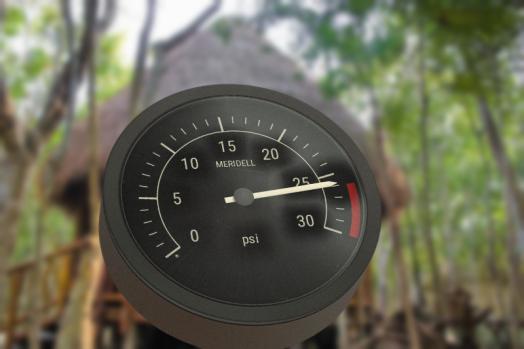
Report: 26 psi
